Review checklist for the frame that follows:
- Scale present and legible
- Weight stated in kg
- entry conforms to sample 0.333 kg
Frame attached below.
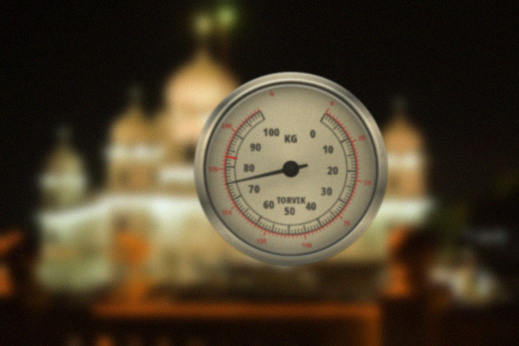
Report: 75 kg
